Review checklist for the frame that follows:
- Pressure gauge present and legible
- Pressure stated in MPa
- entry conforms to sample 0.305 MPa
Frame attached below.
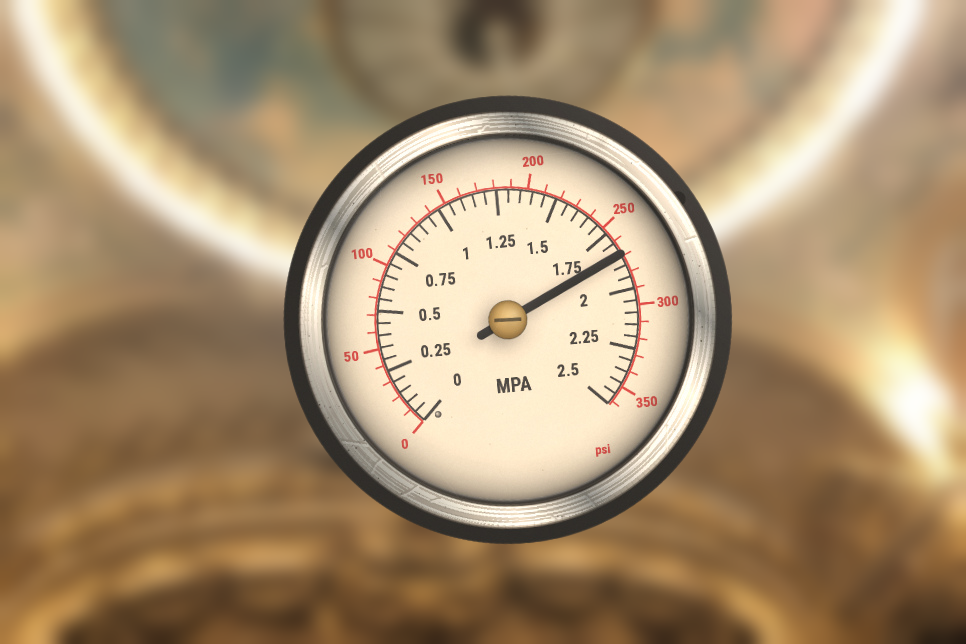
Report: 1.85 MPa
